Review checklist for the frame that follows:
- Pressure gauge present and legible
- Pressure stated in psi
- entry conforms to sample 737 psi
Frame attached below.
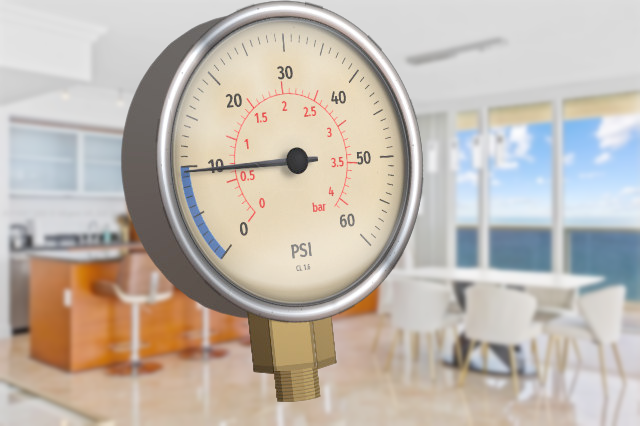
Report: 9.5 psi
